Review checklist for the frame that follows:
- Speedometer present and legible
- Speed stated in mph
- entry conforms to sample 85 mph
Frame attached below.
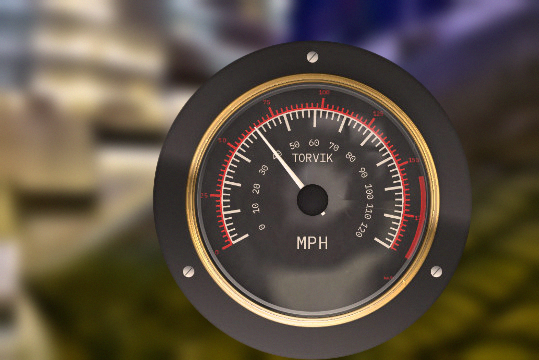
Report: 40 mph
